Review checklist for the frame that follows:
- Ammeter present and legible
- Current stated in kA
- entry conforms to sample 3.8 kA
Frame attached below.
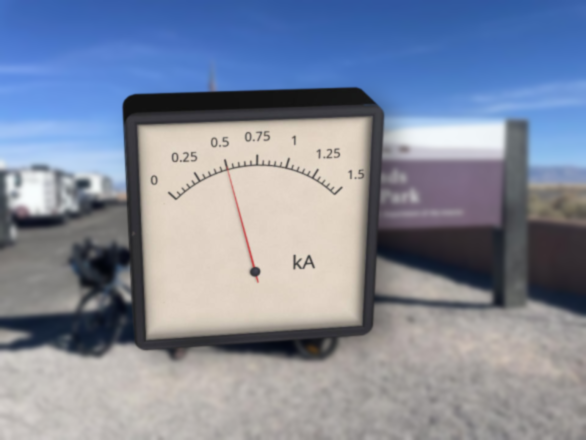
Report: 0.5 kA
